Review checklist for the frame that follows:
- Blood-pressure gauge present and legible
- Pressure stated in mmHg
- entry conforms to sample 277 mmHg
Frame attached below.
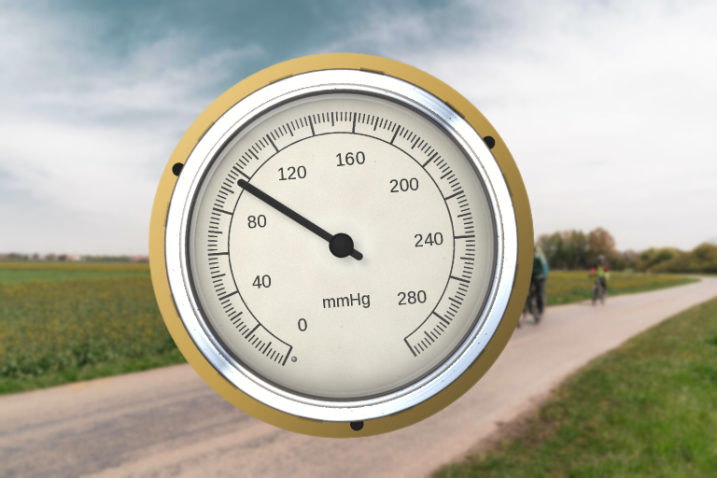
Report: 96 mmHg
